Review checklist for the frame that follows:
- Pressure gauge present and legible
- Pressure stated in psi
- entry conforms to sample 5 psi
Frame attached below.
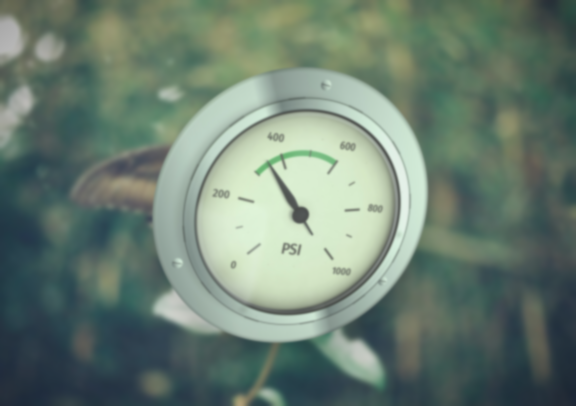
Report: 350 psi
